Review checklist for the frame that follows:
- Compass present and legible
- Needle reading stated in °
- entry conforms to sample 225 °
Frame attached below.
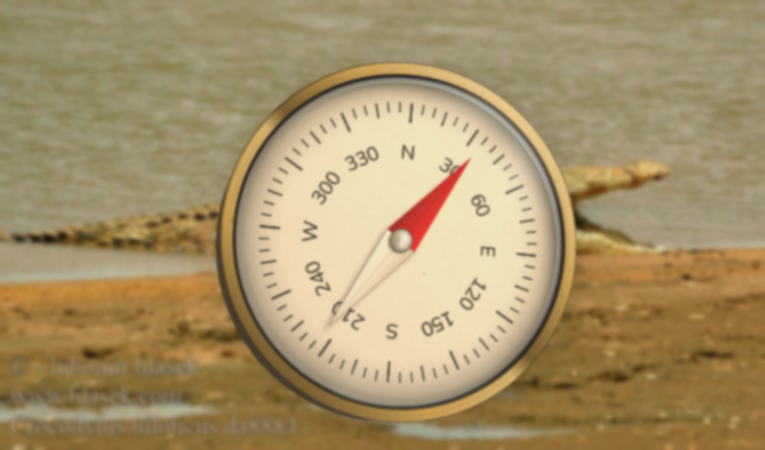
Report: 35 °
